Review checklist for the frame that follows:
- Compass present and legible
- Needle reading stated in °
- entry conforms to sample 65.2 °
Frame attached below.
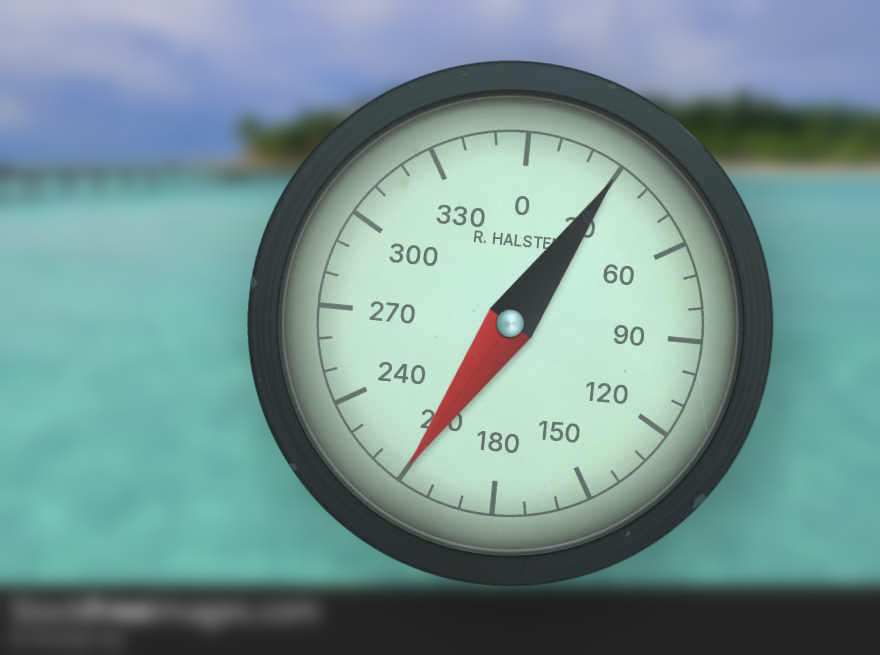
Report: 210 °
